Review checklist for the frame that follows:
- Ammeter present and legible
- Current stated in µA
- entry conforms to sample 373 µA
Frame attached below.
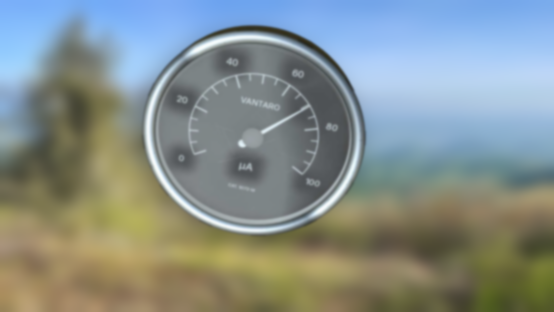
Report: 70 µA
